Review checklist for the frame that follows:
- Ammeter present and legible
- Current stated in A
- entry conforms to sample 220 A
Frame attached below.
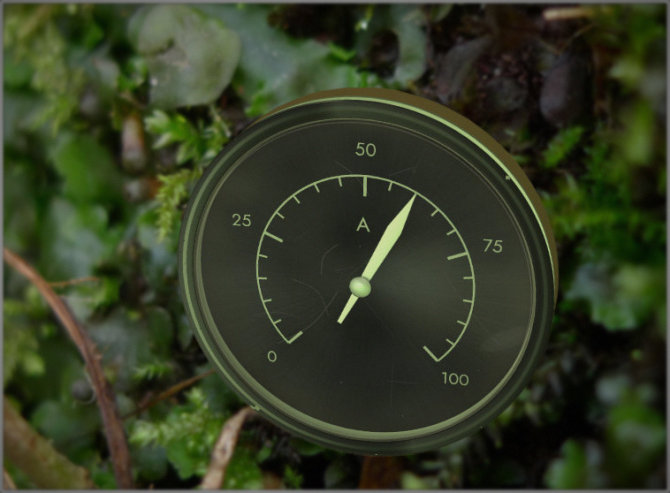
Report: 60 A
